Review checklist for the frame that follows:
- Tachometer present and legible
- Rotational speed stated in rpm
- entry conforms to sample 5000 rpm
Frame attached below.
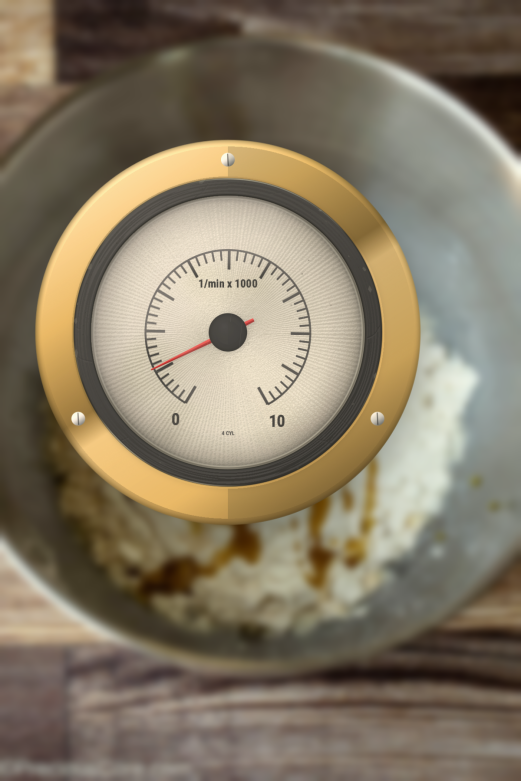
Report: 1100 rpm
